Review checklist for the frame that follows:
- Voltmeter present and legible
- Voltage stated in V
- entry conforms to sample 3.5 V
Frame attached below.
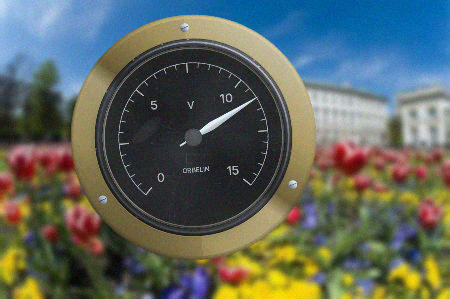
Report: 11 V
